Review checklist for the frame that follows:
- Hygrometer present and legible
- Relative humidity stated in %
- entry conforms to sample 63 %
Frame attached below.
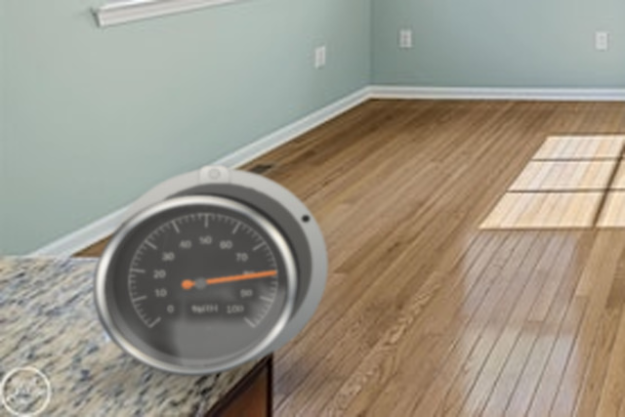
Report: 80 %
